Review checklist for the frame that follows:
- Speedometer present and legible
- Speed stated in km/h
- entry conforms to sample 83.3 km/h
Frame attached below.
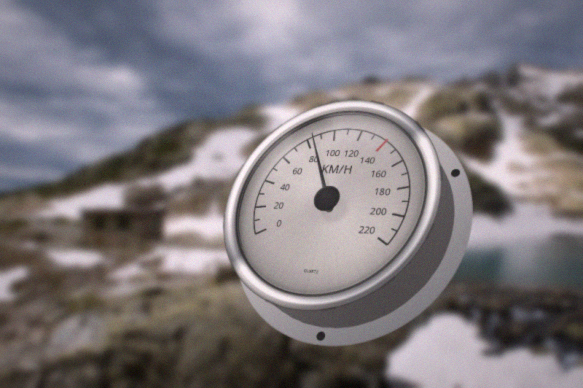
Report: 85 km/h
